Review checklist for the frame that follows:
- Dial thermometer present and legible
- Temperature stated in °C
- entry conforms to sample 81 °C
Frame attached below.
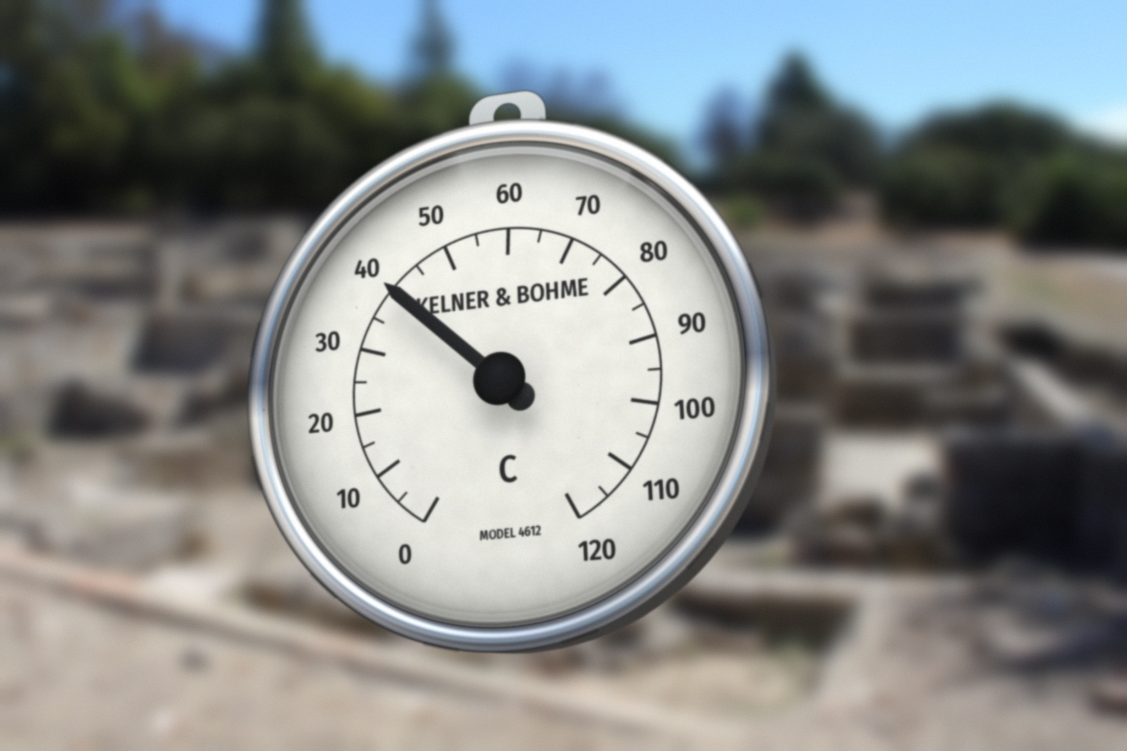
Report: 40 °C
